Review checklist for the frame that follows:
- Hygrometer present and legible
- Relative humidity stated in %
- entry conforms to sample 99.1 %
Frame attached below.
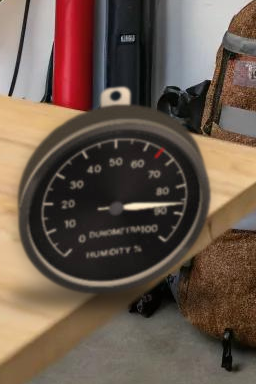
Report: 85 %
